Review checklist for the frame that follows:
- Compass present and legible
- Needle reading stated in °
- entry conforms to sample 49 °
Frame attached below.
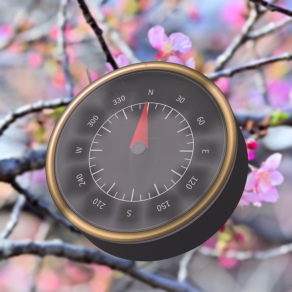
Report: 0 °
